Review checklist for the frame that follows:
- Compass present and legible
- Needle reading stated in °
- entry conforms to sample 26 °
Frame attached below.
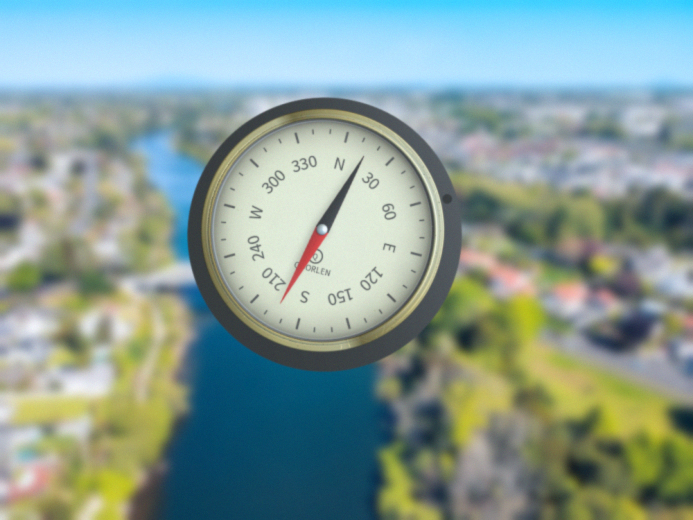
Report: 195 °
